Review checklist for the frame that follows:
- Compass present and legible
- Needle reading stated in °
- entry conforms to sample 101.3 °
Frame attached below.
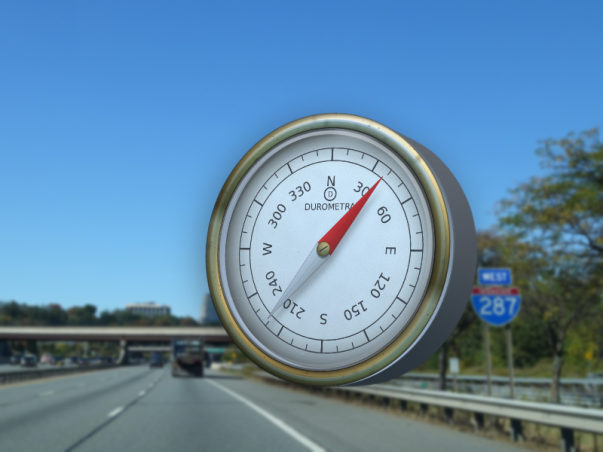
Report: 40 °
